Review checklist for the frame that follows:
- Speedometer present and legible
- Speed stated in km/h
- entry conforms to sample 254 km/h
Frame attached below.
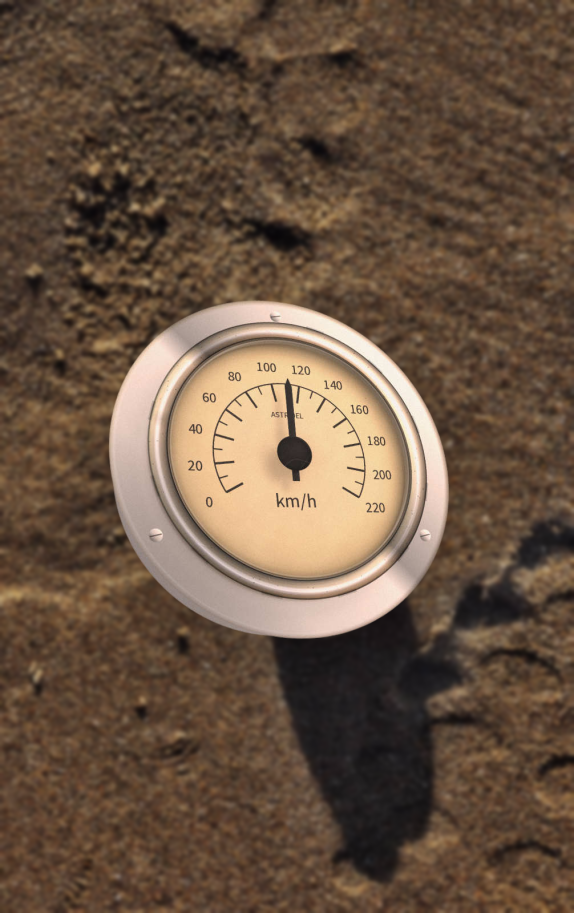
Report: 110 km/h
